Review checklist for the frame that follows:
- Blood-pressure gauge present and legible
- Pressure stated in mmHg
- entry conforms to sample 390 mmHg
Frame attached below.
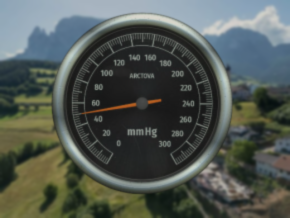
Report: 50 mmHg
